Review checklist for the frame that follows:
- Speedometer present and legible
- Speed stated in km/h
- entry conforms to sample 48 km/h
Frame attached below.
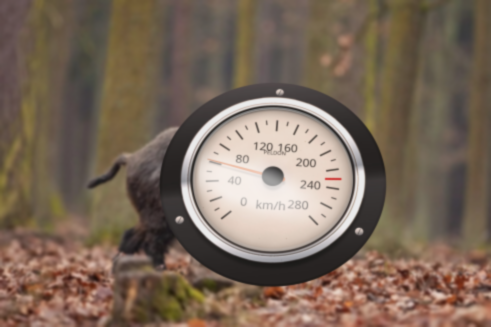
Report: 60 km/h
